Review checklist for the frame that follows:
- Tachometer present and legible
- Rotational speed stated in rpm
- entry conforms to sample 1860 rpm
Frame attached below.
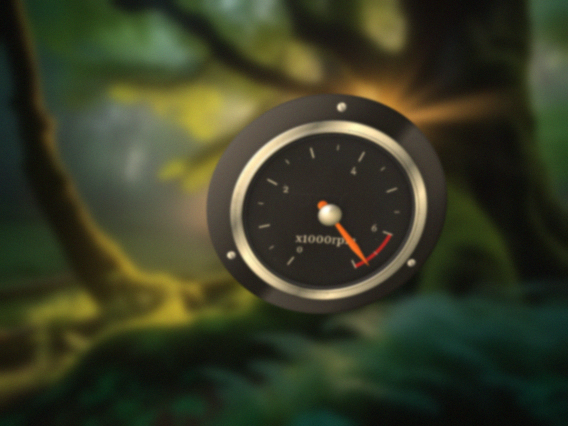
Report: 6750 rpm
